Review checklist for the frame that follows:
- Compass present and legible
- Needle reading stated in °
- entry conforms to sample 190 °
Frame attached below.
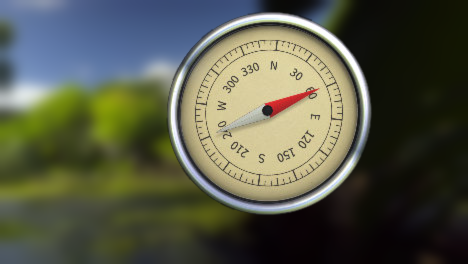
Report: 60 °
